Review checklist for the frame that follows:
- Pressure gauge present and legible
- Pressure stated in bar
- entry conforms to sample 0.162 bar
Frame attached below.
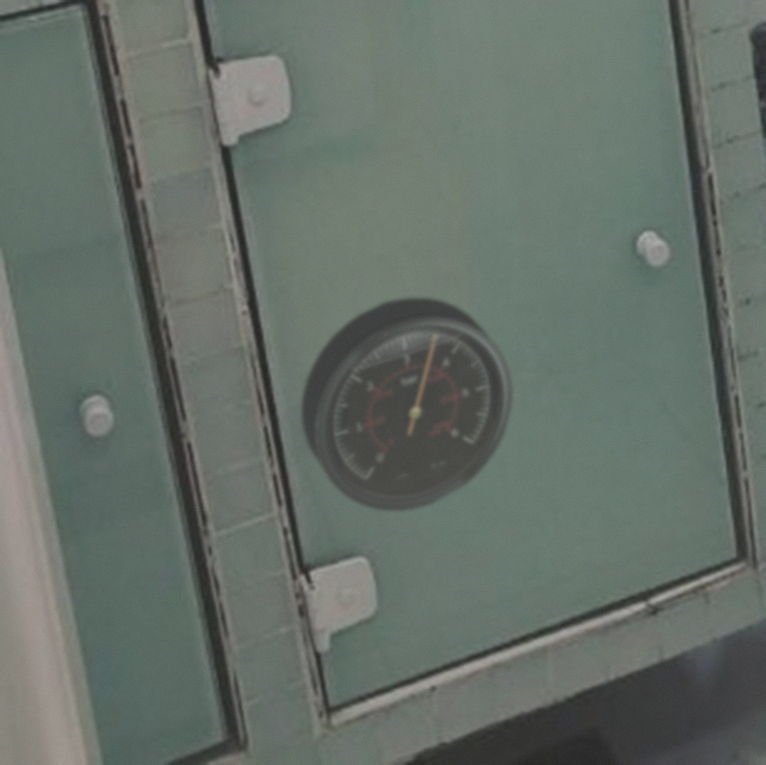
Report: 3.5 bar
